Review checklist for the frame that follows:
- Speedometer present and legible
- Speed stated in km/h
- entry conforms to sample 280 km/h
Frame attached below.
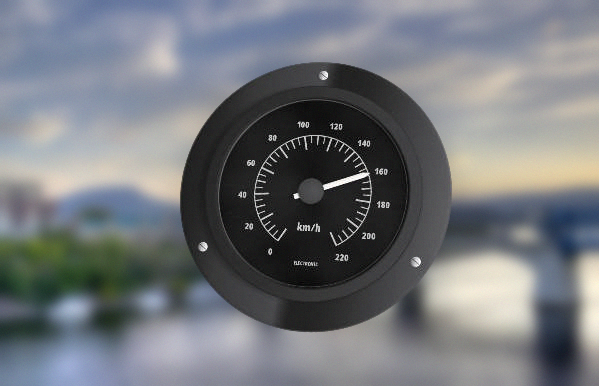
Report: 160 km/h
